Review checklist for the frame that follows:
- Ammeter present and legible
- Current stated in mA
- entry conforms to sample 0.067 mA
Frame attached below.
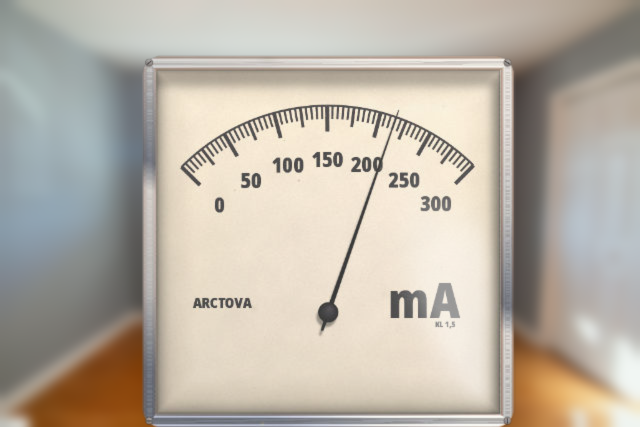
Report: 215 mA
